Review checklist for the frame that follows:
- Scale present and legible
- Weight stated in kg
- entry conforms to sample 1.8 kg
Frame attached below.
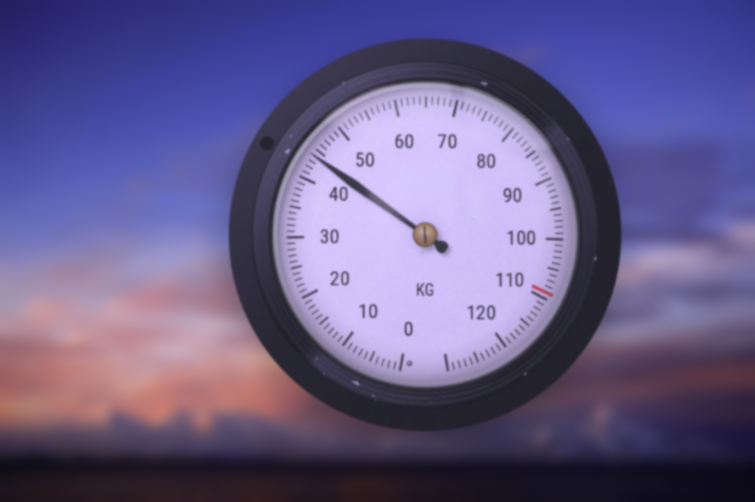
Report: 44 kg
